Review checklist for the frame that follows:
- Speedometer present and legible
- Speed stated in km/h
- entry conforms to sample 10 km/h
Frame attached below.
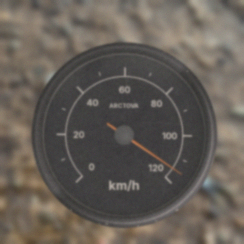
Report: 115 km/h
